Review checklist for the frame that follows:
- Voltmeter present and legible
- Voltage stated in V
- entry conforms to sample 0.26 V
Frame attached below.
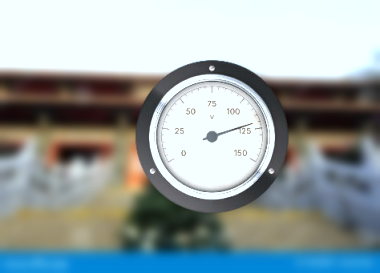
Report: 120 V
